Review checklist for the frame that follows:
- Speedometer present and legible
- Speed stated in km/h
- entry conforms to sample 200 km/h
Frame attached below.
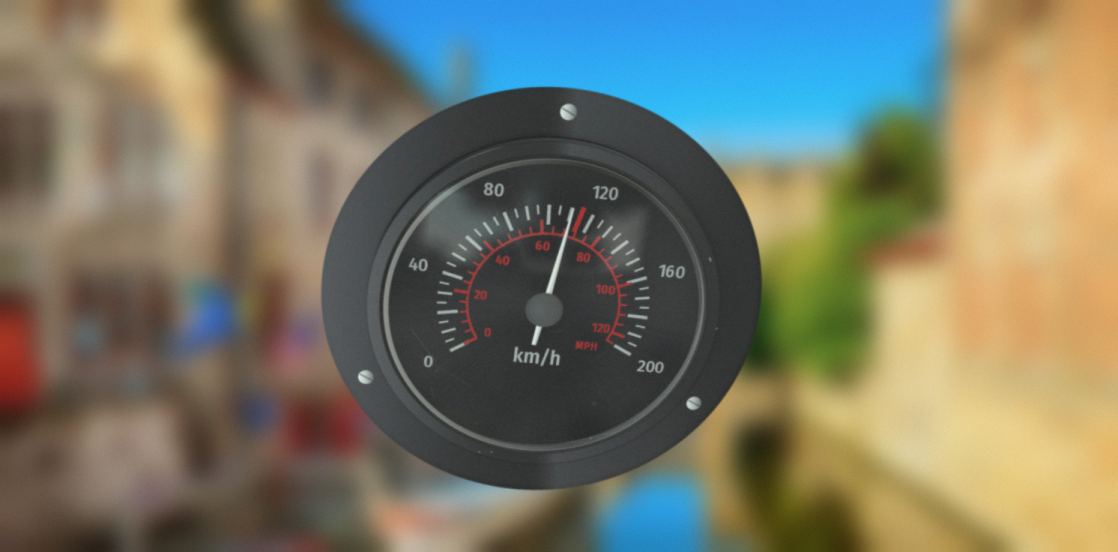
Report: 110 km/h
